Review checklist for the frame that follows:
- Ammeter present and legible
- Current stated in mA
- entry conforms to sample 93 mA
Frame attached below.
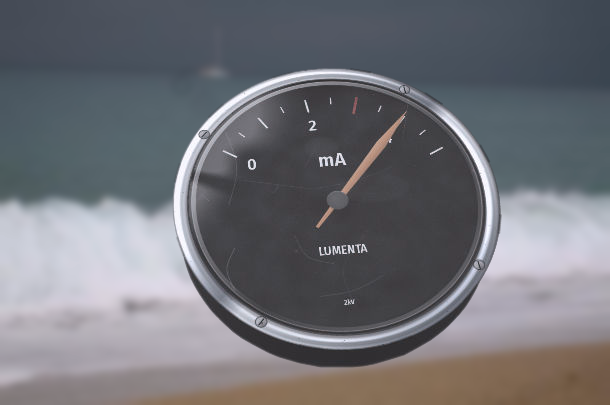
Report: 4 mA
